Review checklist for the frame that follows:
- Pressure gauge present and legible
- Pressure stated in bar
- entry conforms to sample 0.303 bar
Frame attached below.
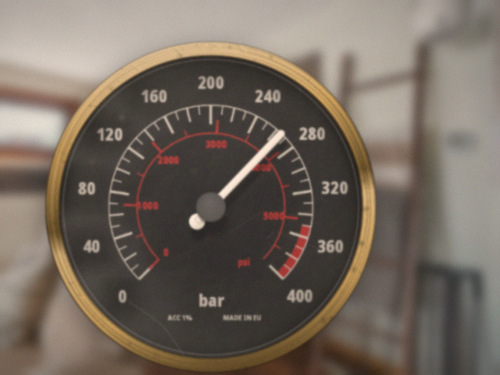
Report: 265 bar
